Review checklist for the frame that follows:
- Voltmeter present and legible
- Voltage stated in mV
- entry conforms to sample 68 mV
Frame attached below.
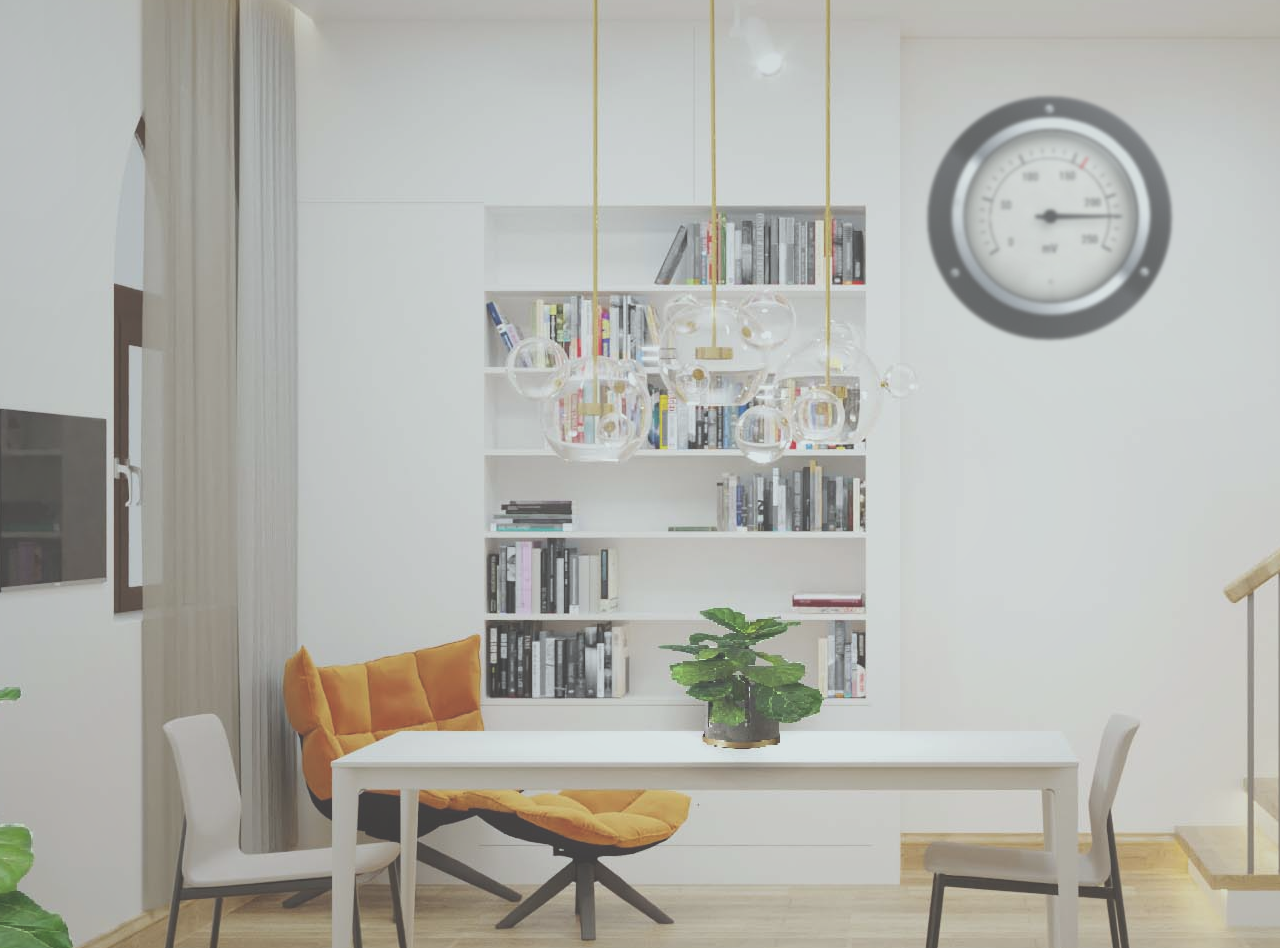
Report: 220 mV
